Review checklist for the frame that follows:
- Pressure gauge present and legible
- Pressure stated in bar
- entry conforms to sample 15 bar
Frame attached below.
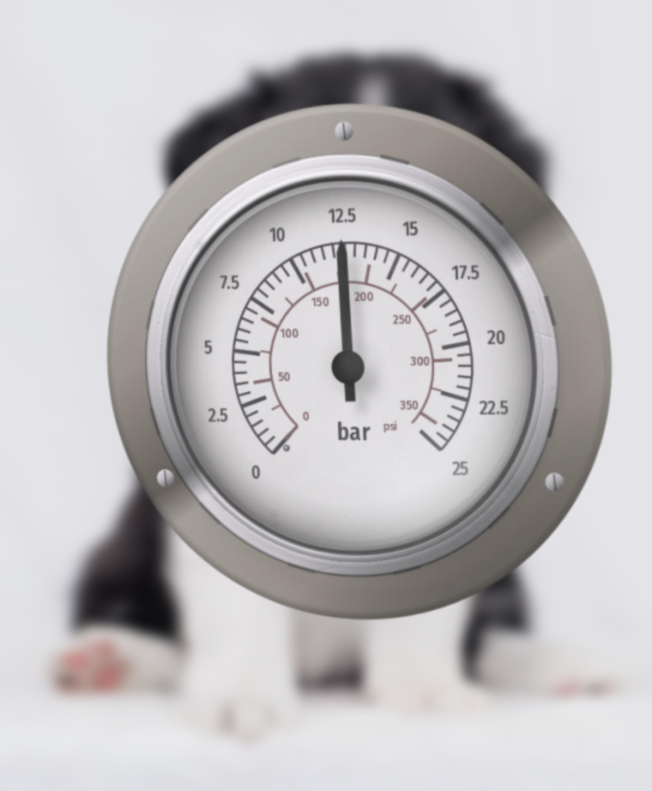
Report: 12.5 bar
